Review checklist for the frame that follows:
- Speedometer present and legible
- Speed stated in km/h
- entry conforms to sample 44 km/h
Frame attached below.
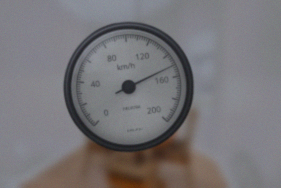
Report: 150 km/h
